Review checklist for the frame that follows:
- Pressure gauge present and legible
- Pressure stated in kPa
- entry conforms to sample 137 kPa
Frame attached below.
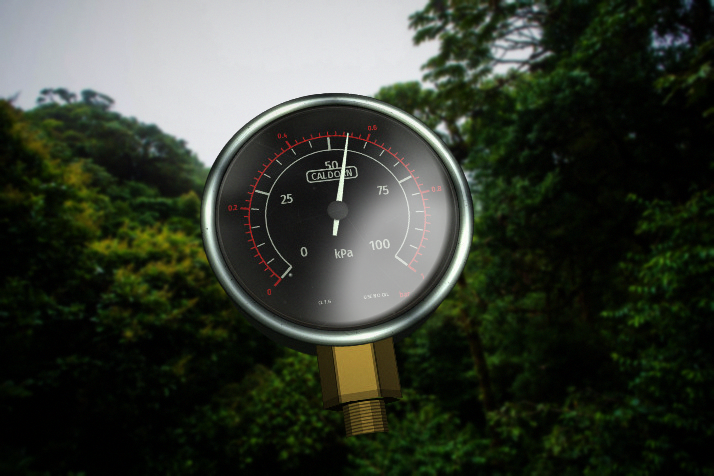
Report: 55 kPa
